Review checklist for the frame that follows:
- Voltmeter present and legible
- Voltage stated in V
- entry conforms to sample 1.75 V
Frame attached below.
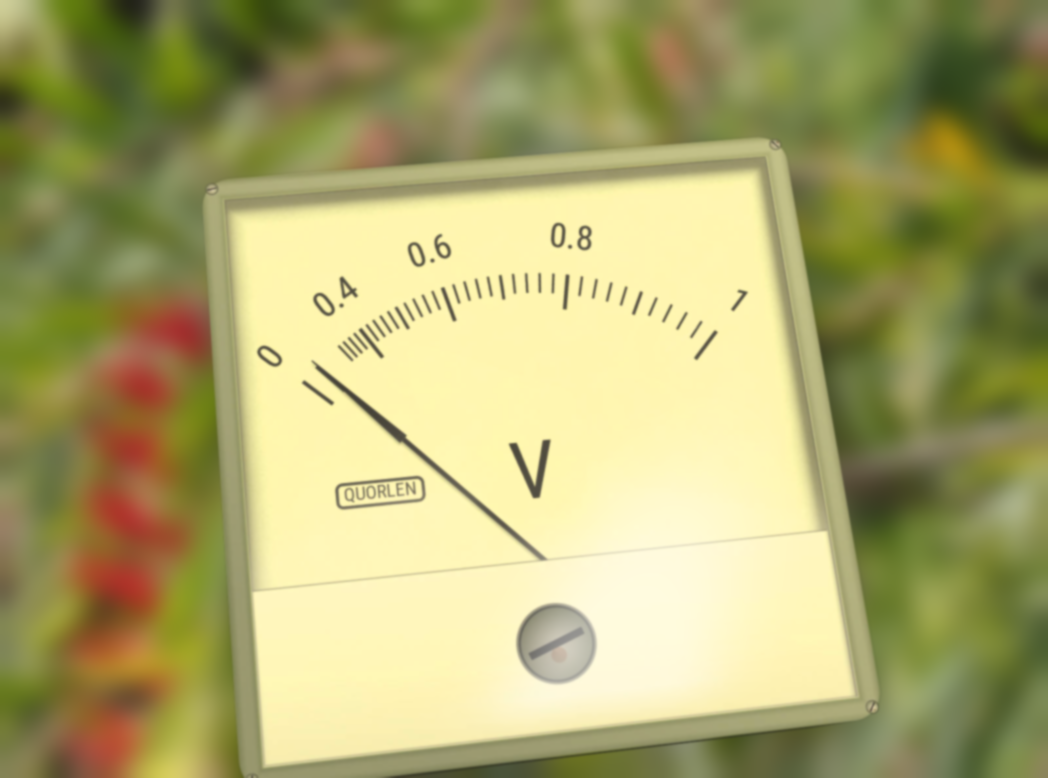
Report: 0.2 V
